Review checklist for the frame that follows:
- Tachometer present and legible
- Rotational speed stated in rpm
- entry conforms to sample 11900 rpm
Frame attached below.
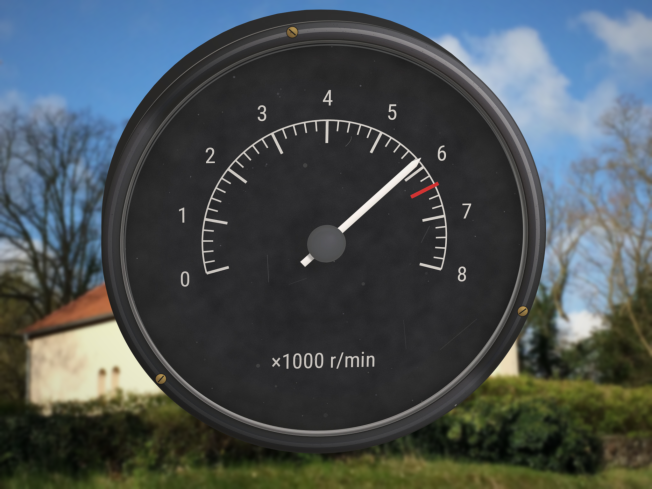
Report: 5800 rpm
